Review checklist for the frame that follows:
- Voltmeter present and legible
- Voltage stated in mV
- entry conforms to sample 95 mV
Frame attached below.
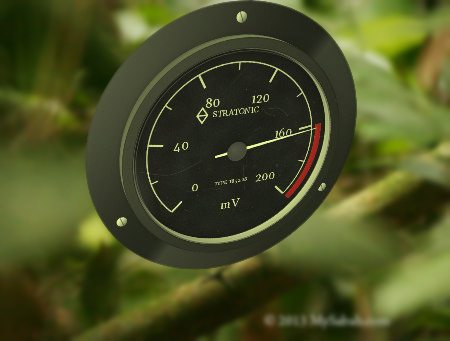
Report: 160 mV
